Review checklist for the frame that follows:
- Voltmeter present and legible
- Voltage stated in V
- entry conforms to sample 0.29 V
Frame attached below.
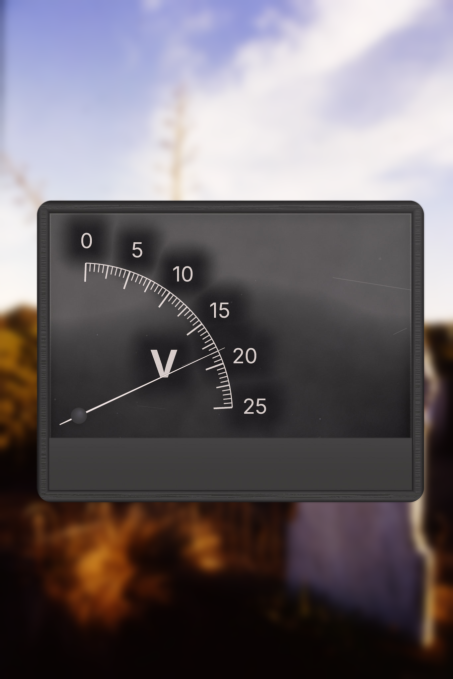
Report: 18.5 V
